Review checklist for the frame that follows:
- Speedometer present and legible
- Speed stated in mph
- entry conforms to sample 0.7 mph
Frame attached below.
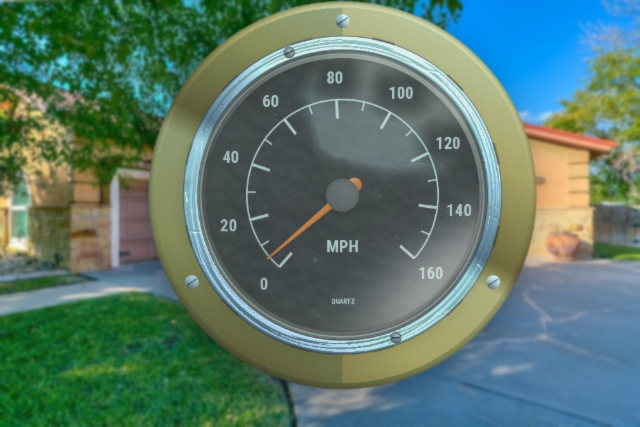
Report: 5 mph
